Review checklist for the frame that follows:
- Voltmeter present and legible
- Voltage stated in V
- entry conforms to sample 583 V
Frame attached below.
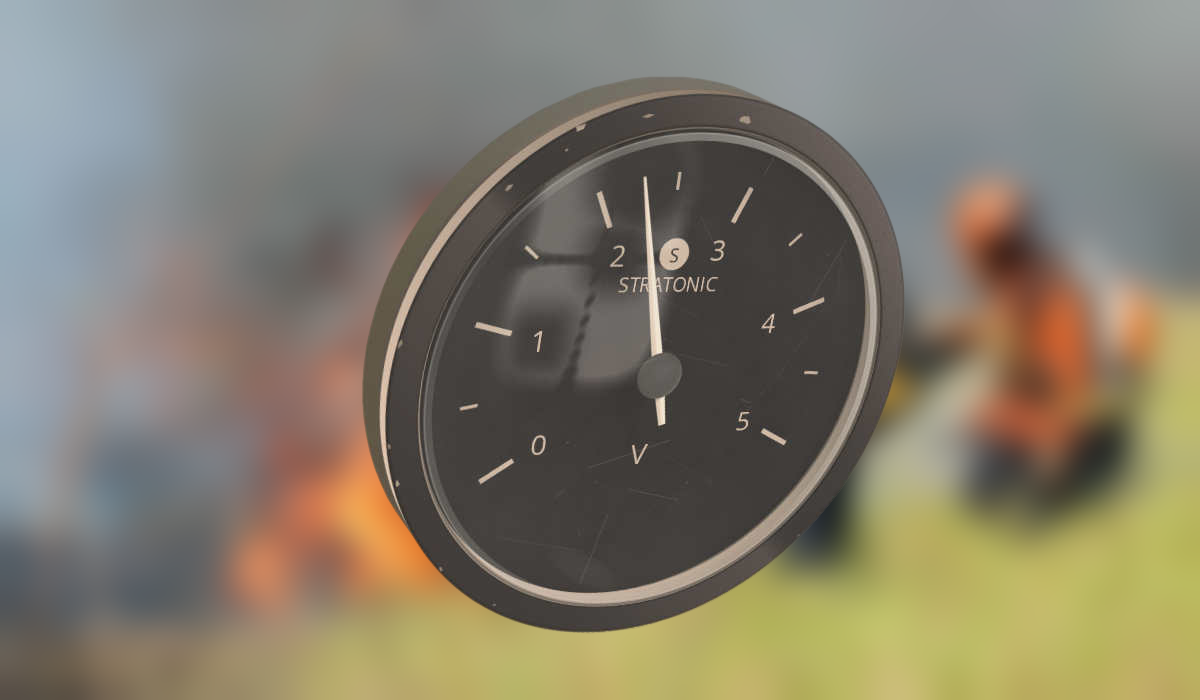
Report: 2.25 V
